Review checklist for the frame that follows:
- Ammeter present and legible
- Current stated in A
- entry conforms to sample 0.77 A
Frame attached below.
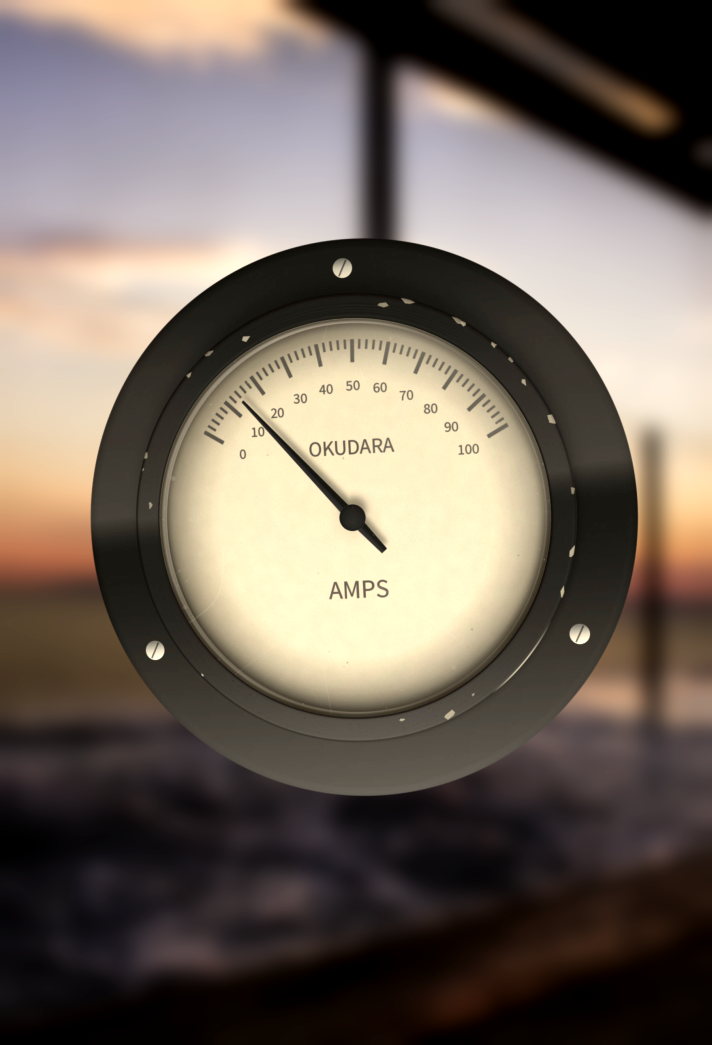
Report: 14 A
